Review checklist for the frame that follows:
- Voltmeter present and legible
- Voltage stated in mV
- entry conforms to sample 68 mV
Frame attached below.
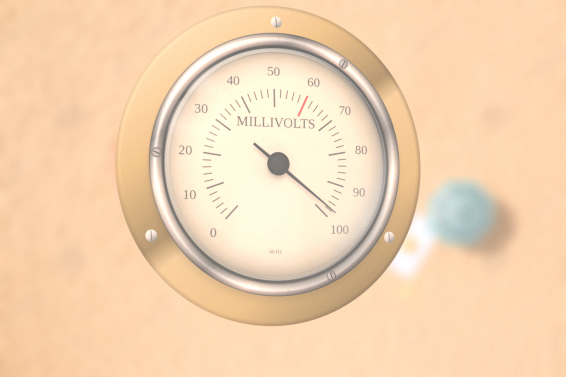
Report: 98 mV
